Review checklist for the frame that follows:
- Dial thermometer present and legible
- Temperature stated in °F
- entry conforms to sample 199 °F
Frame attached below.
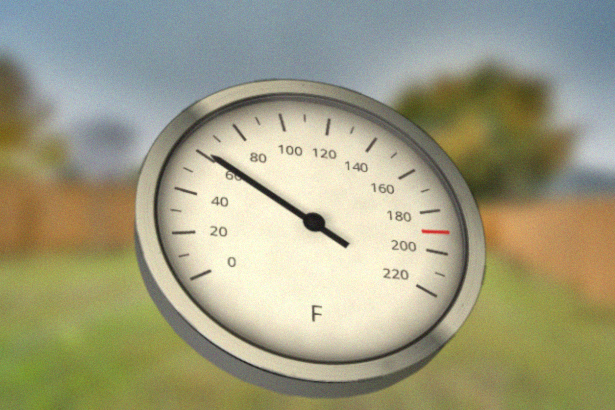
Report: 60 °F
